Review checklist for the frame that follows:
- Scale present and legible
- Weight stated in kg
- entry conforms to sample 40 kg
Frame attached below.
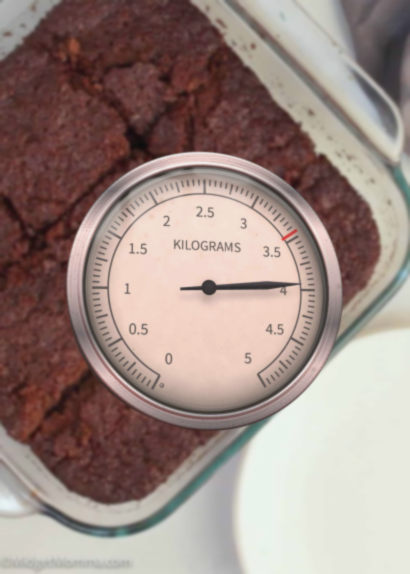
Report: 3.95 kg
